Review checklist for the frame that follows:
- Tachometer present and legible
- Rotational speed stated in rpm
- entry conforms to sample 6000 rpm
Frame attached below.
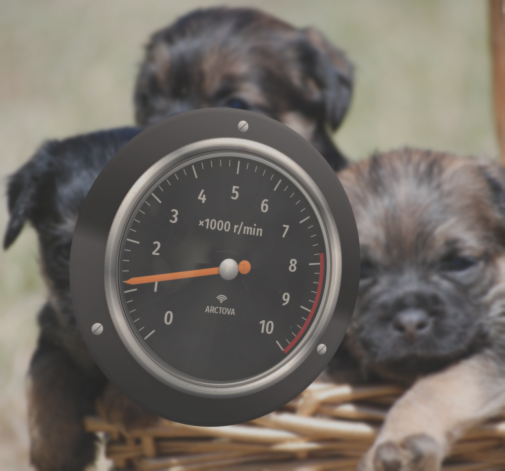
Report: 1200 rpm
